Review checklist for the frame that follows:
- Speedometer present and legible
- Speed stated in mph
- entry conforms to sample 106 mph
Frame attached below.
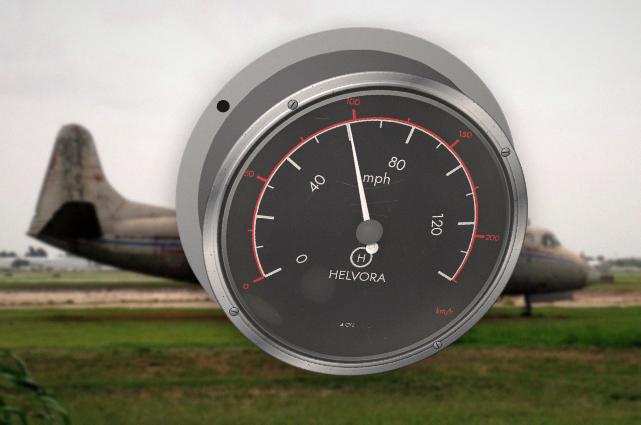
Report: 60 mph
